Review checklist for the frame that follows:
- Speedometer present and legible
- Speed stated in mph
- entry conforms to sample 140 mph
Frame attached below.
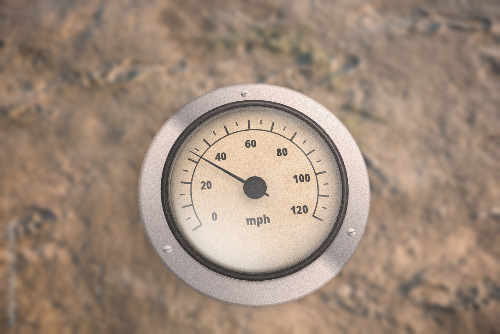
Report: 32.5 mph
